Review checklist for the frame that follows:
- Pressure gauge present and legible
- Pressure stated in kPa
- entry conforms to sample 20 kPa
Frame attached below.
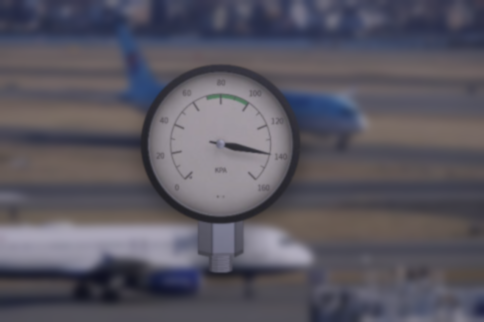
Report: 140 kPa
